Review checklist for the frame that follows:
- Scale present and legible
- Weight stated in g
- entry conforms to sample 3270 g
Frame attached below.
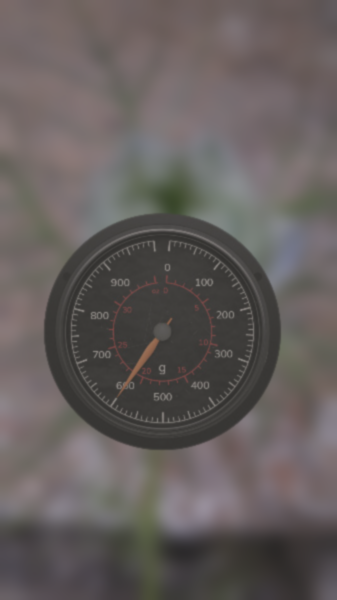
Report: 600 g
